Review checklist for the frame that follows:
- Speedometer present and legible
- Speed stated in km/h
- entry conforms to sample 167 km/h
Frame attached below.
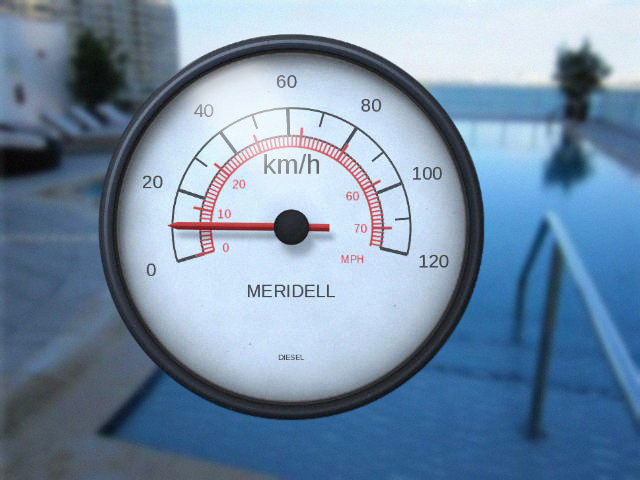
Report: 10 km/h
